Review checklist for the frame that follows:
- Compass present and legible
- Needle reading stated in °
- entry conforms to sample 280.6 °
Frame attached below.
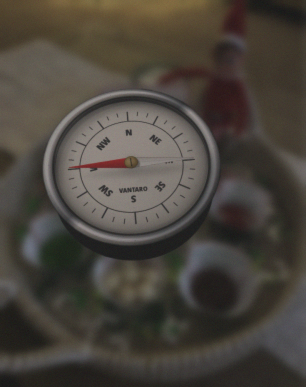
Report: 270 °
